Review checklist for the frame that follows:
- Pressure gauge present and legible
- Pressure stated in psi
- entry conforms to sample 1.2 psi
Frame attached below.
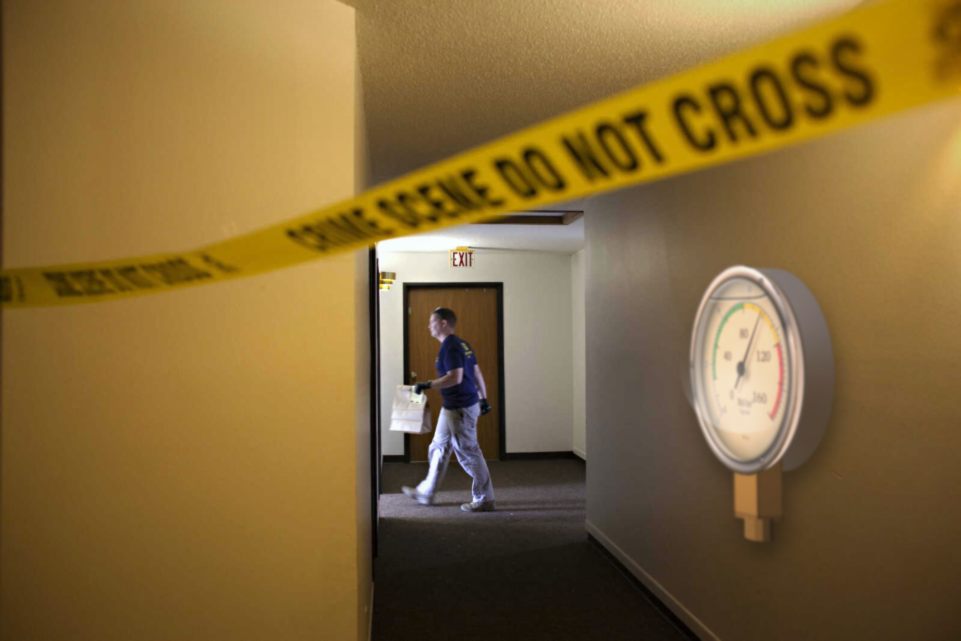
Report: 100 psi
